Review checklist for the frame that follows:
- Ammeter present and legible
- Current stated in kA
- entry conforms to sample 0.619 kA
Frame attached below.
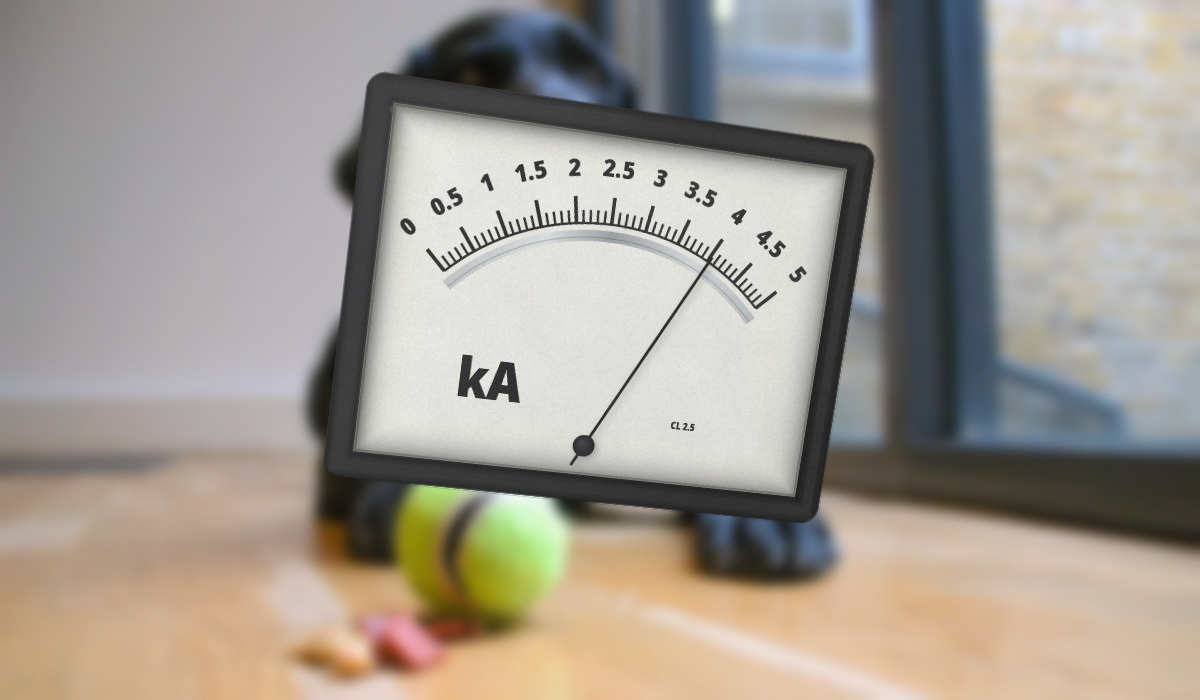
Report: 4 kA
